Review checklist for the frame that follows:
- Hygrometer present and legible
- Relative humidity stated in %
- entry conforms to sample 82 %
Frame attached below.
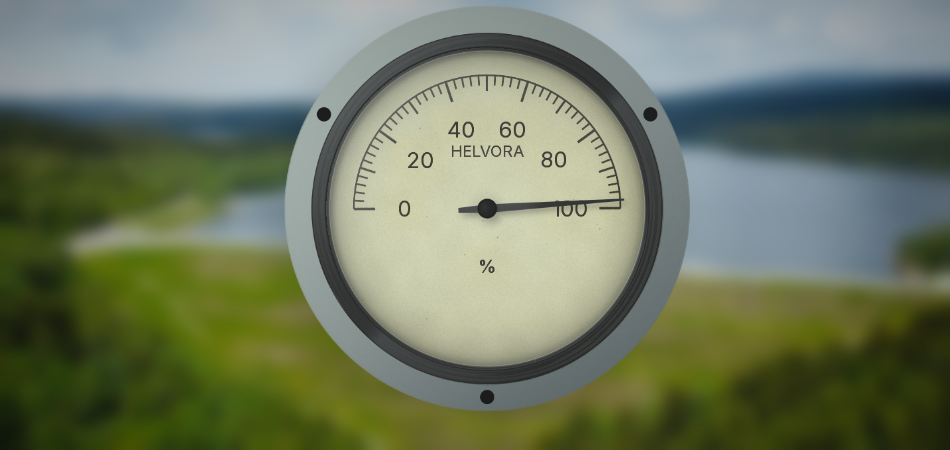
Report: 98 %
